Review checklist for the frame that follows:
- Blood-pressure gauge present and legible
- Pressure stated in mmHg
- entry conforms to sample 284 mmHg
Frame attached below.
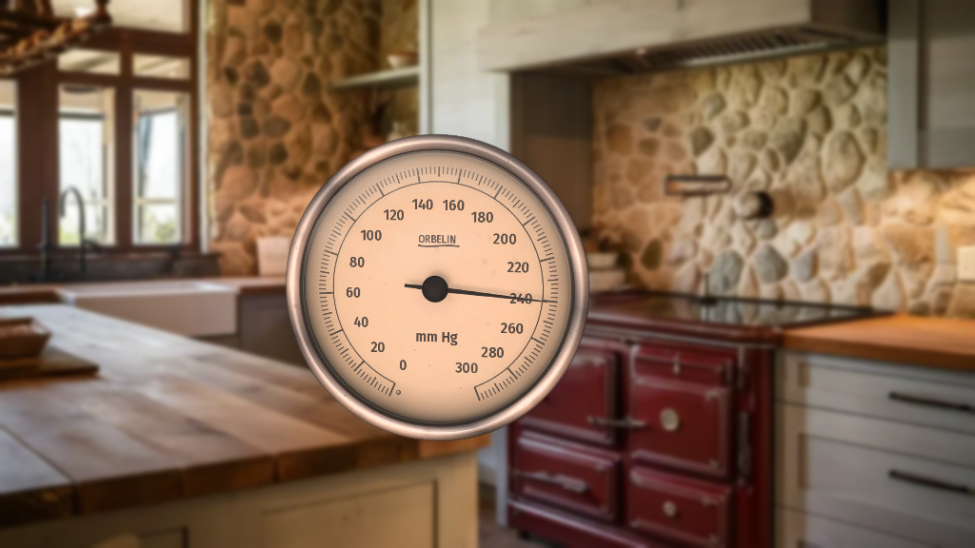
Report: 240 mmHg
